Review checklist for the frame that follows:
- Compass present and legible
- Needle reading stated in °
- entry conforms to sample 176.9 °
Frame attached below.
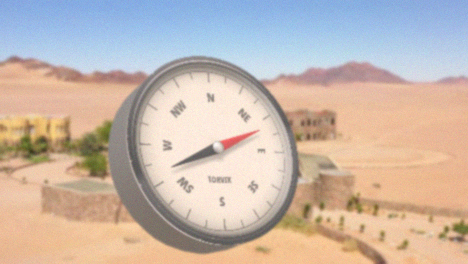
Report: 67.5 °
